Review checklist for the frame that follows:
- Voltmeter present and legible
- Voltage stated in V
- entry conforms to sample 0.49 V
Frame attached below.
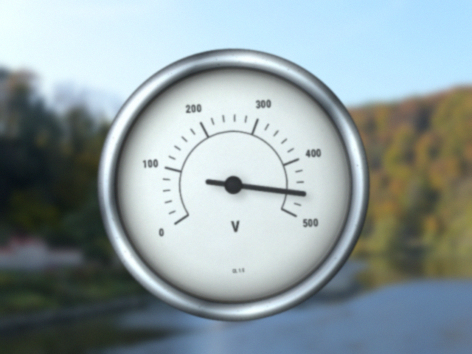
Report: 460 V
